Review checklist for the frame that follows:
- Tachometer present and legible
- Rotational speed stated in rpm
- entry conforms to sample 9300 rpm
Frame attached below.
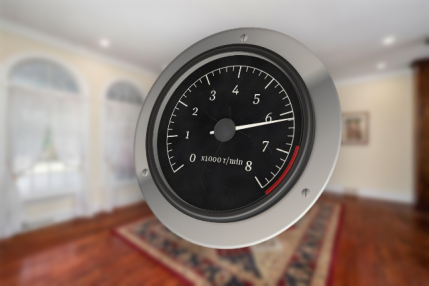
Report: 6200 rpm
